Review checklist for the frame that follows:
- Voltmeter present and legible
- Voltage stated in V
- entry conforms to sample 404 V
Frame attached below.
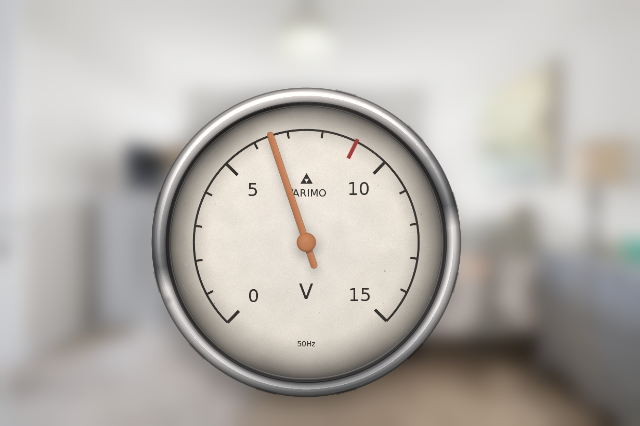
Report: 6.5 V
